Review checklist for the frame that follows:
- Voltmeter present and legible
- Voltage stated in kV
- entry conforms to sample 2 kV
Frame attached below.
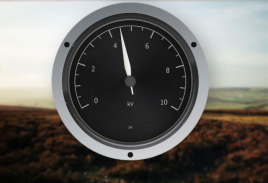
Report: 4.5 kV
